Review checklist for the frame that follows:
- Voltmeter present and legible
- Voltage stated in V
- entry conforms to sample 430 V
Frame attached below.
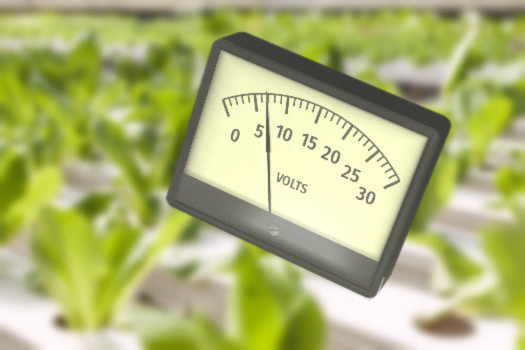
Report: 7 V
